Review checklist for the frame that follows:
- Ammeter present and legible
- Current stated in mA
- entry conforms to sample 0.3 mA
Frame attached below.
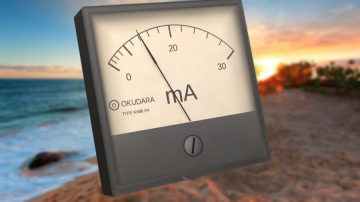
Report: 14 mA
